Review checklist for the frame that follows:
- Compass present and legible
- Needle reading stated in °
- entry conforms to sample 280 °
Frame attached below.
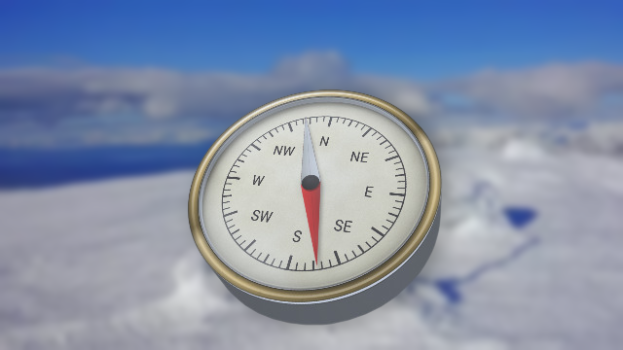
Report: 162.5 °
